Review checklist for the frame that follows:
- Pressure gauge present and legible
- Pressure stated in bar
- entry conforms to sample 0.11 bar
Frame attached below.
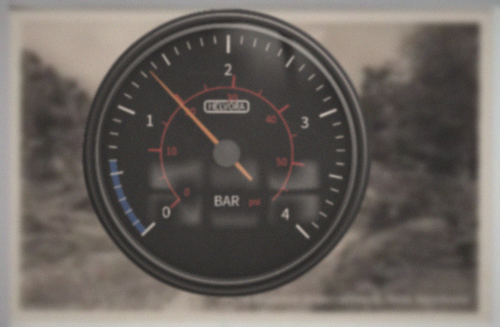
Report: 1.35 bar
